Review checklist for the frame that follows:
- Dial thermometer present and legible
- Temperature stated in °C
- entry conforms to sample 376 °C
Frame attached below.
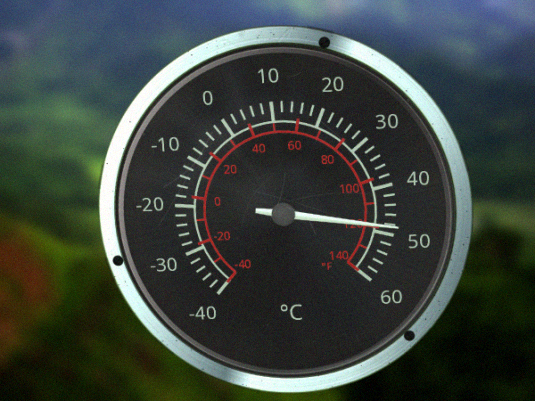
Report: 48 °C
